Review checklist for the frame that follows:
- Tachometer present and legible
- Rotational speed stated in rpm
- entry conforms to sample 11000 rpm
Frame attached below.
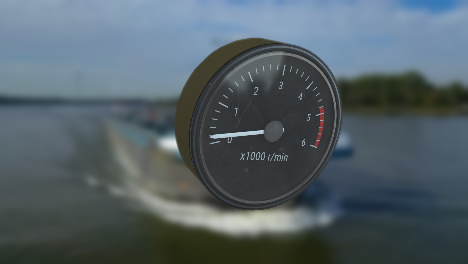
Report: 200 rpm
